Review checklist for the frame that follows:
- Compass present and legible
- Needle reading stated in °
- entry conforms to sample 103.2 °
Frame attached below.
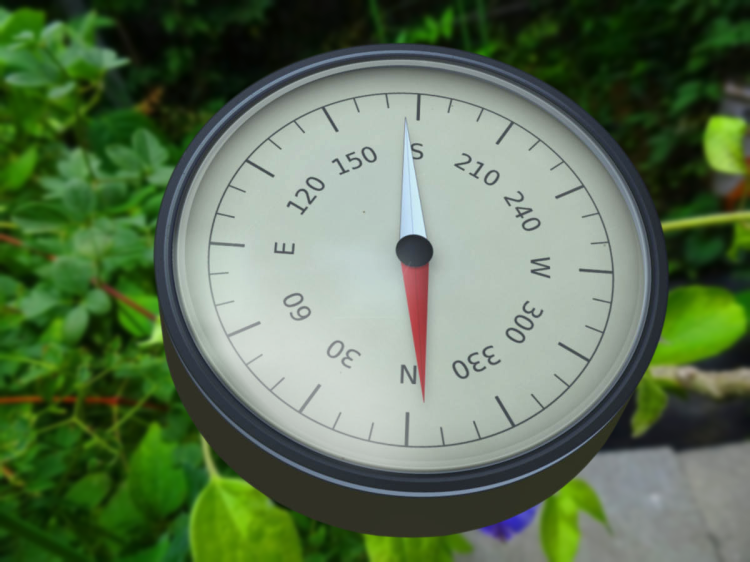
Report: 355 °
